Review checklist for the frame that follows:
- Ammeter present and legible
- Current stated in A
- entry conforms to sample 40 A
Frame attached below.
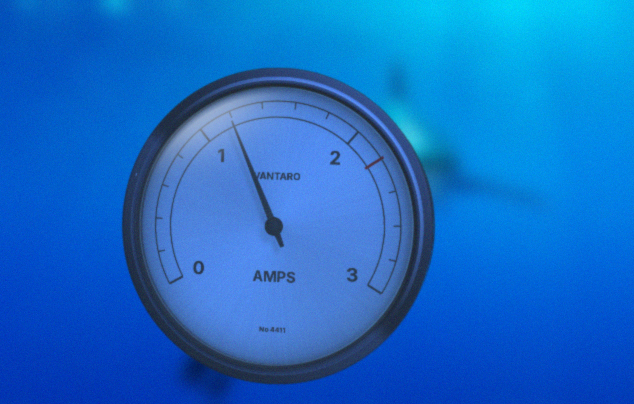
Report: 1.2 A
